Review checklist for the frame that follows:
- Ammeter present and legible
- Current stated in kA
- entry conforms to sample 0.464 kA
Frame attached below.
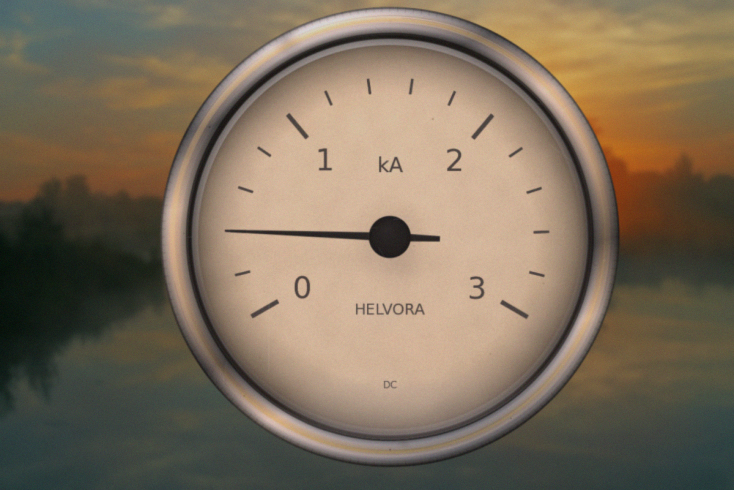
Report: 0.4 kA
